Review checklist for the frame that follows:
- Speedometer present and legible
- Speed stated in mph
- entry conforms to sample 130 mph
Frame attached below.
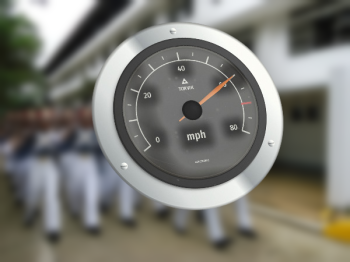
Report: 60 mph
